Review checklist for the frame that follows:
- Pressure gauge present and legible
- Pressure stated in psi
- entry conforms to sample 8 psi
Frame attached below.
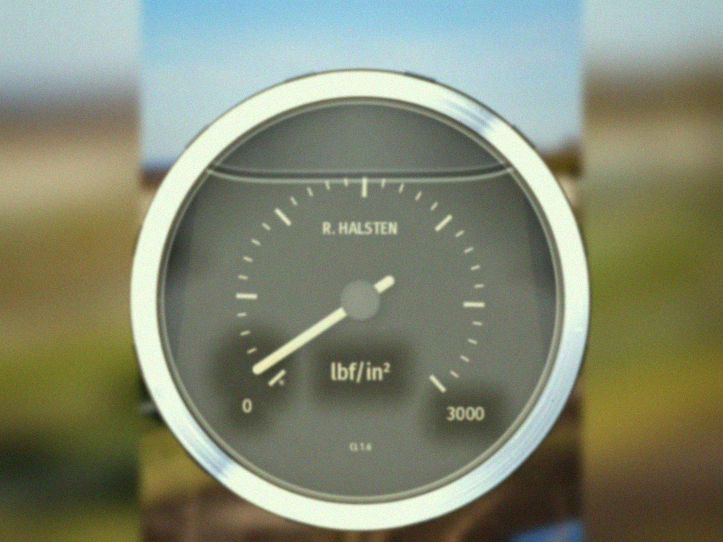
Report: 100 psi
